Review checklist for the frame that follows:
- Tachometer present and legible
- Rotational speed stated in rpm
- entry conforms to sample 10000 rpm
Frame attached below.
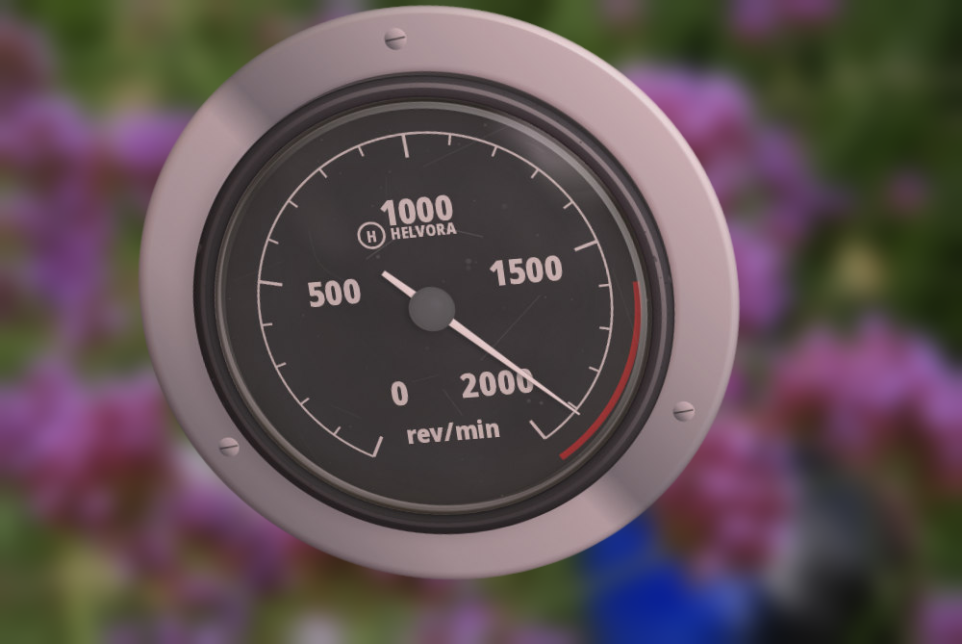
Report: 1900 rpm
